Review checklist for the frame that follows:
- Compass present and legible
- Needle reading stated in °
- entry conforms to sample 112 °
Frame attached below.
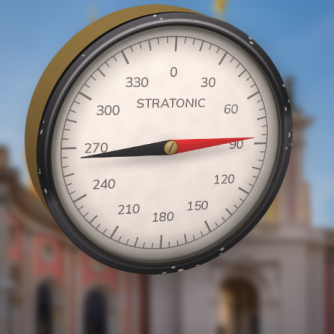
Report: 85 °
